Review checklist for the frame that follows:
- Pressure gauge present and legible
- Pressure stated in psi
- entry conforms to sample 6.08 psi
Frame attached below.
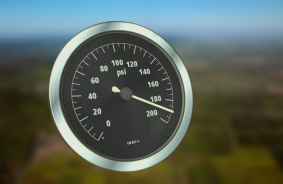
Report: 190 psi
